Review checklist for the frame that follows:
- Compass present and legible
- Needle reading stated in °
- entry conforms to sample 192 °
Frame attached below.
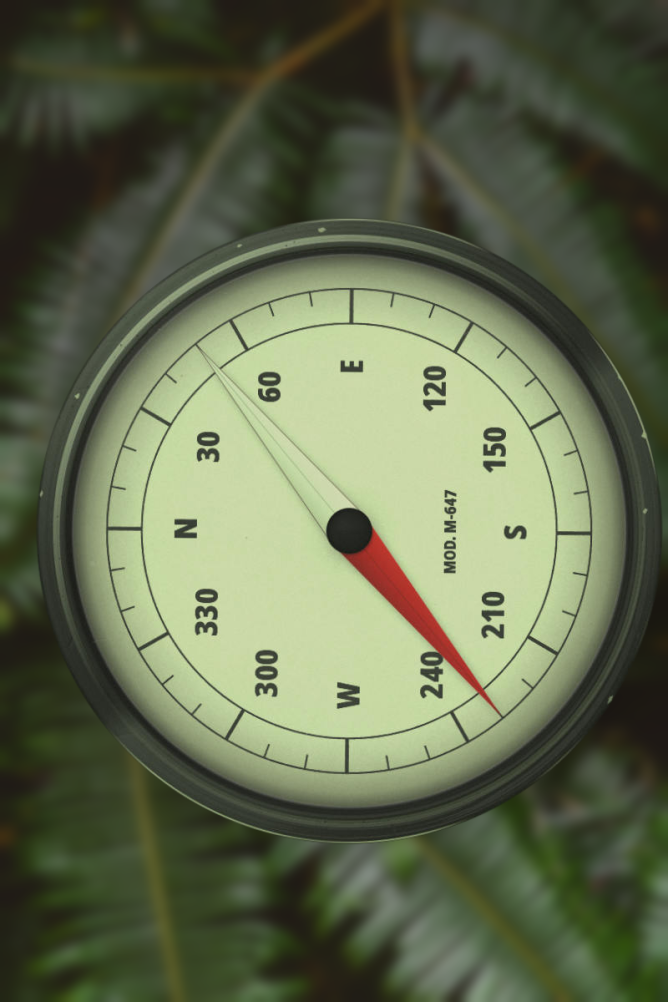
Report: 230 °
